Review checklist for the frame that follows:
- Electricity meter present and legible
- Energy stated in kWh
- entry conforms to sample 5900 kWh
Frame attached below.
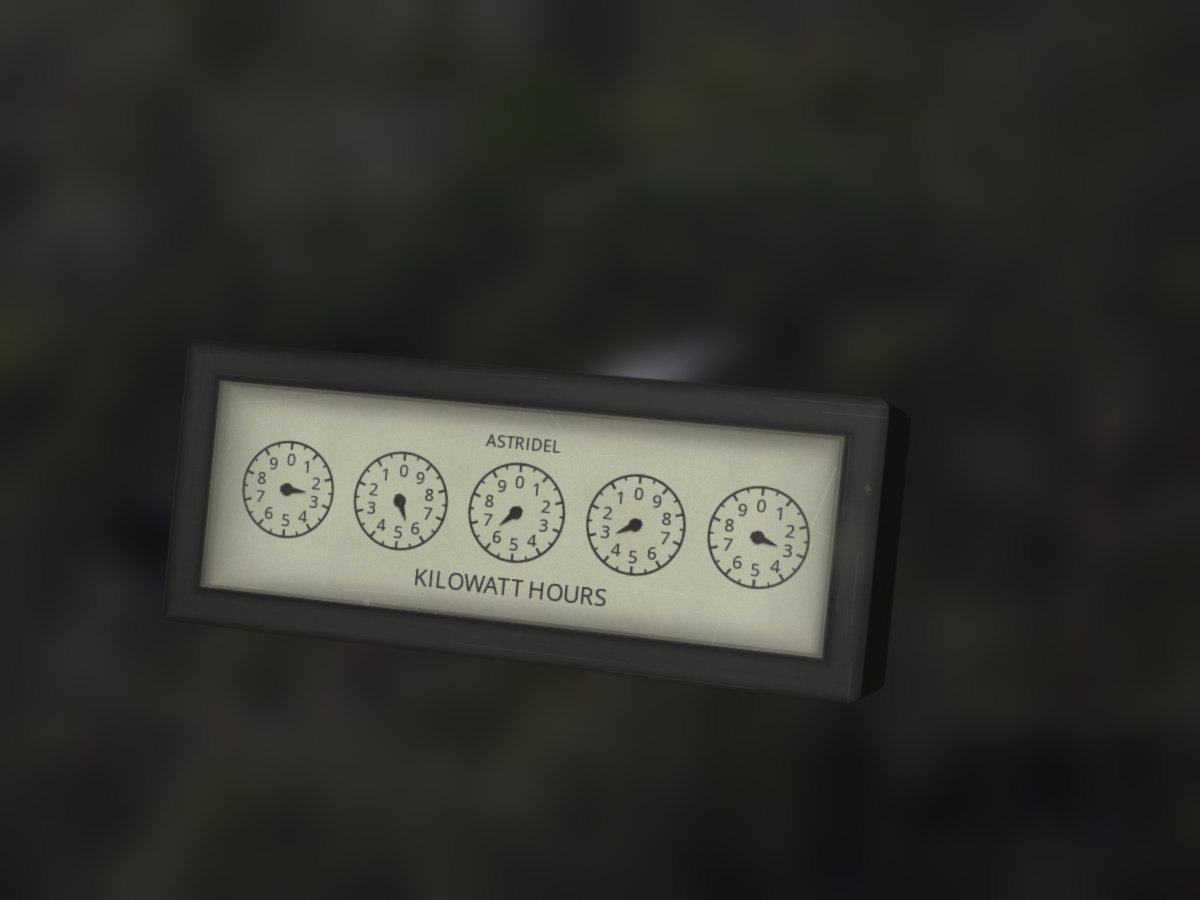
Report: 25633 kWh
